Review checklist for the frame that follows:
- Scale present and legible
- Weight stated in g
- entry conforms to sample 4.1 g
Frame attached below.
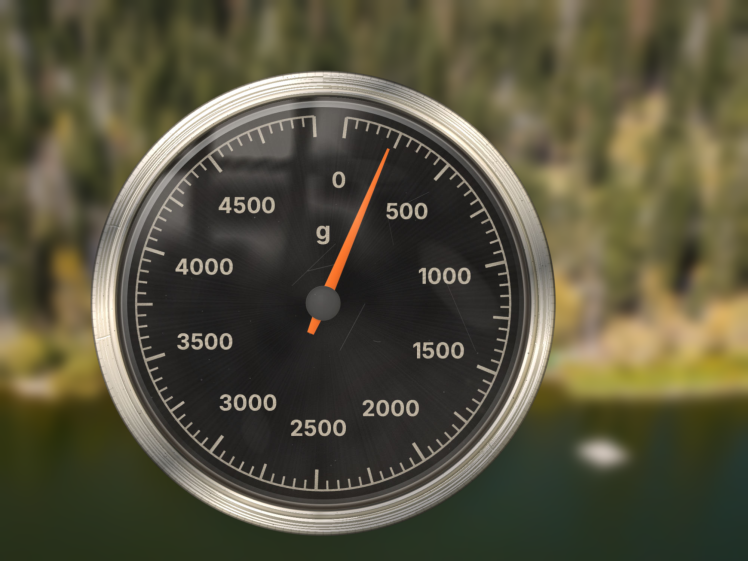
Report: 225 g
